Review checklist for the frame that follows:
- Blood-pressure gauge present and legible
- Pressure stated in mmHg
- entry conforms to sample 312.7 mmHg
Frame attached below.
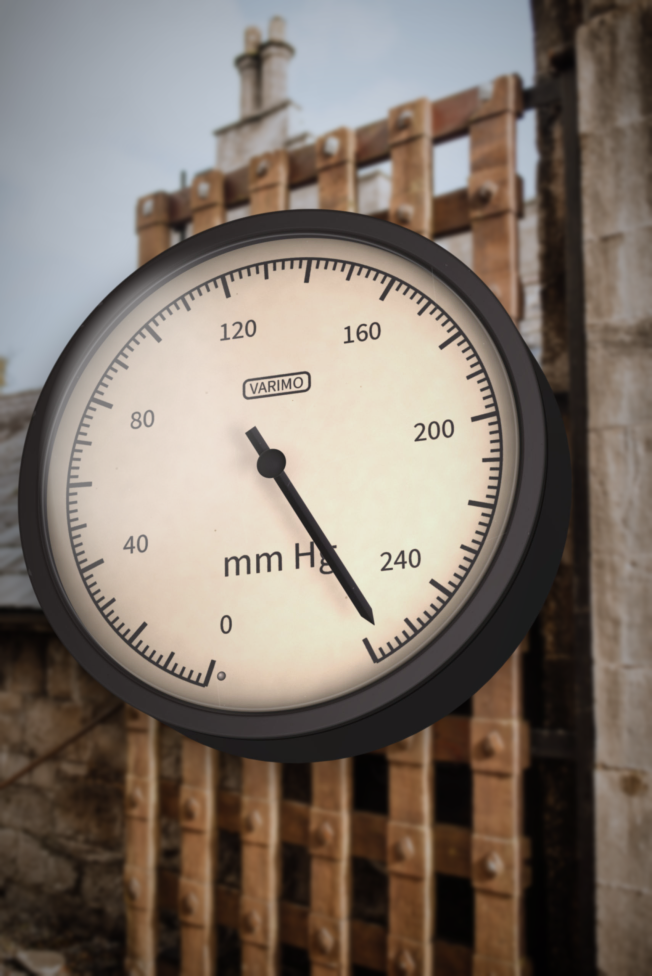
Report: 256 mmHg
